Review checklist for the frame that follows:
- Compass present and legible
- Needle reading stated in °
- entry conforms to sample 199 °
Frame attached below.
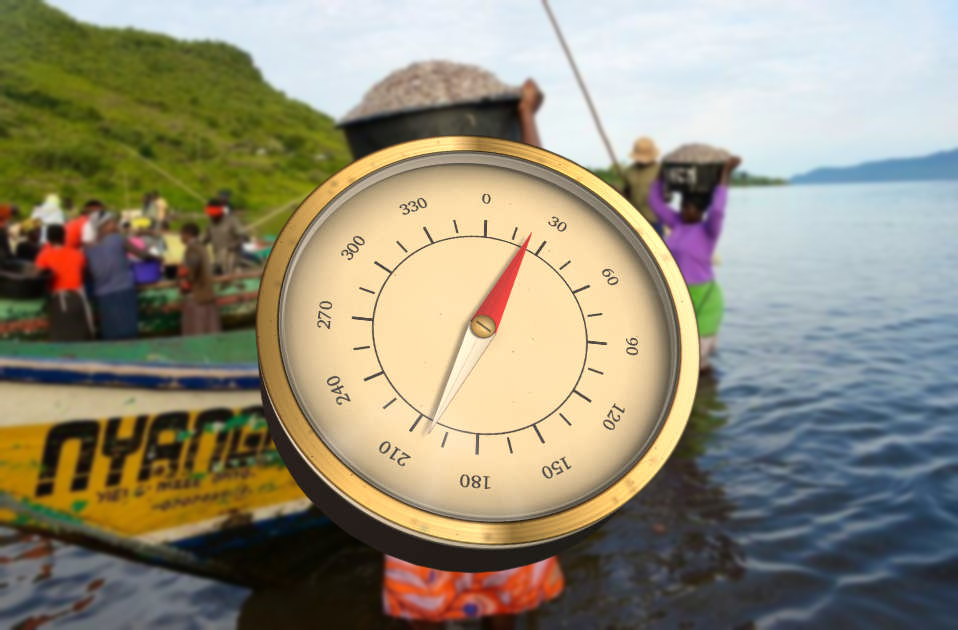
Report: 22.5 °
